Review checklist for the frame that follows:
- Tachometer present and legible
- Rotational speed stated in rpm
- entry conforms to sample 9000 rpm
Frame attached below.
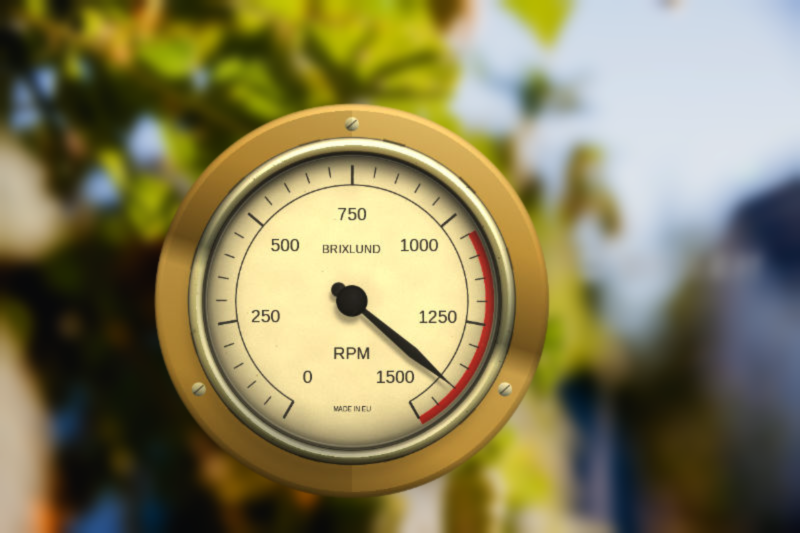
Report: 1400 rpm
